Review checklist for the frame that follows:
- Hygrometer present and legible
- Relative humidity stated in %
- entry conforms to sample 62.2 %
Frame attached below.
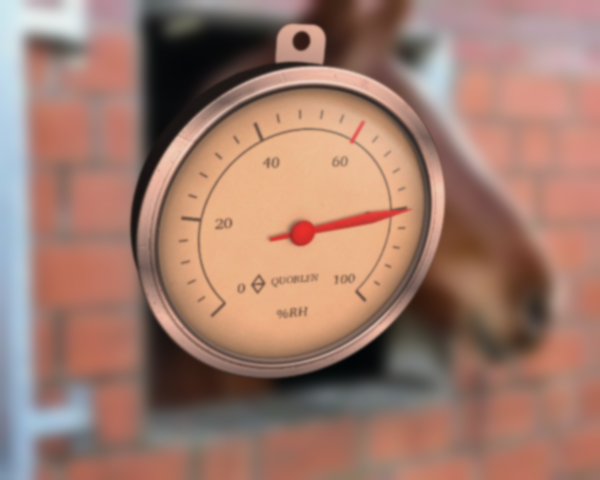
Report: 80 %
